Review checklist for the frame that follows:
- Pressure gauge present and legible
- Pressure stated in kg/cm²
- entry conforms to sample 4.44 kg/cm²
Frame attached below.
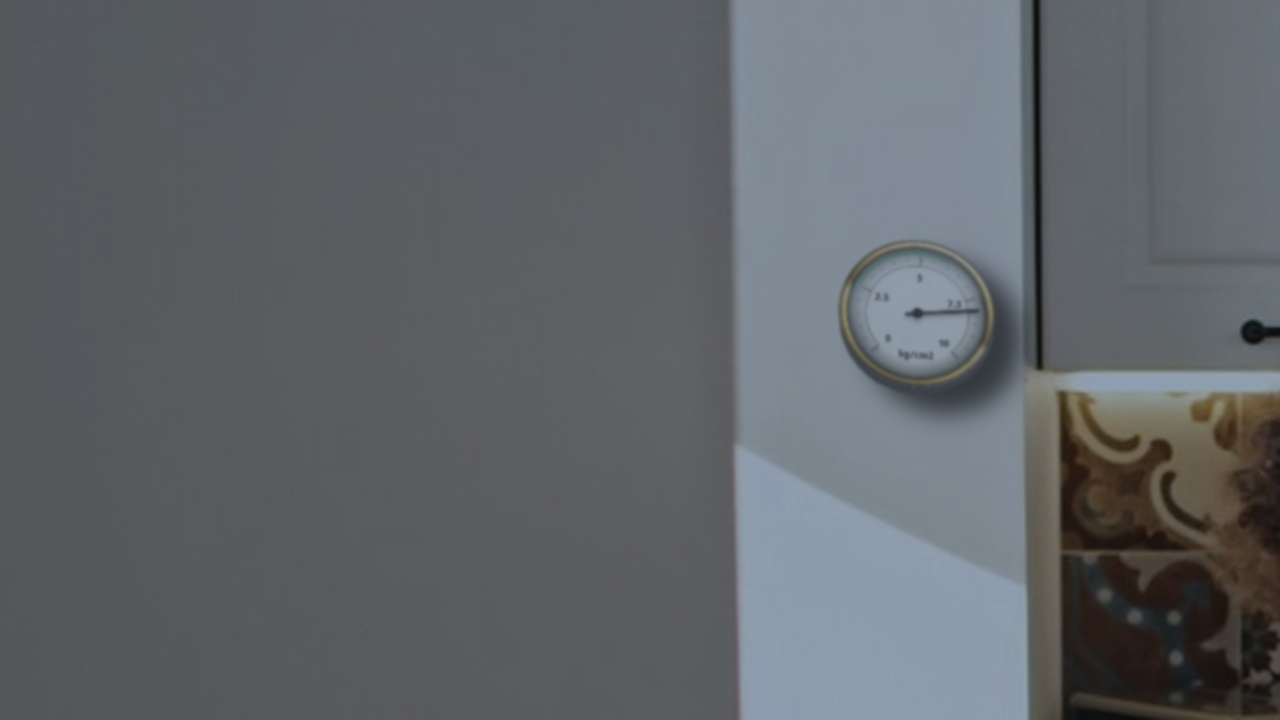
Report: 8 kg/cm²
